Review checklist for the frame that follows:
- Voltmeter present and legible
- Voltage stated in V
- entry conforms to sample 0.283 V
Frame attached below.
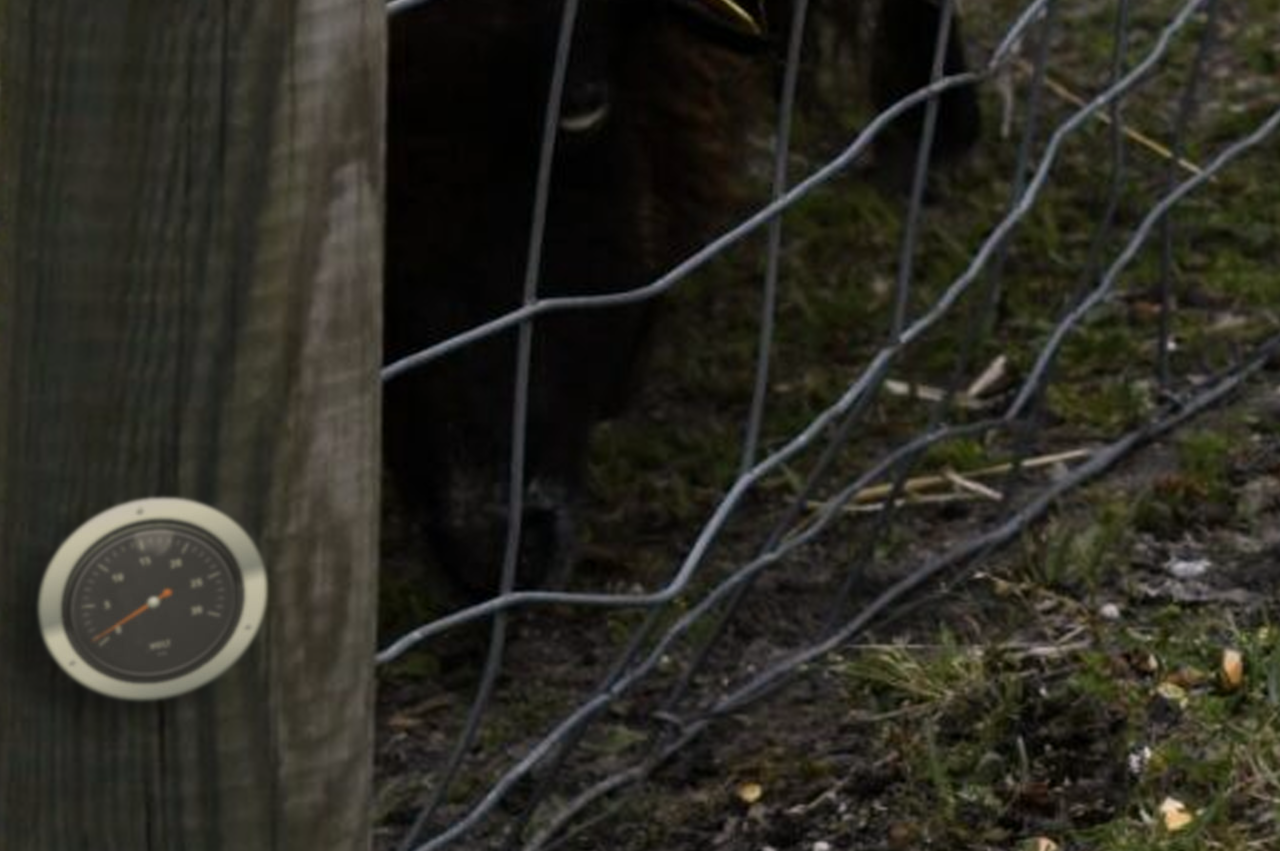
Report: 1 V
